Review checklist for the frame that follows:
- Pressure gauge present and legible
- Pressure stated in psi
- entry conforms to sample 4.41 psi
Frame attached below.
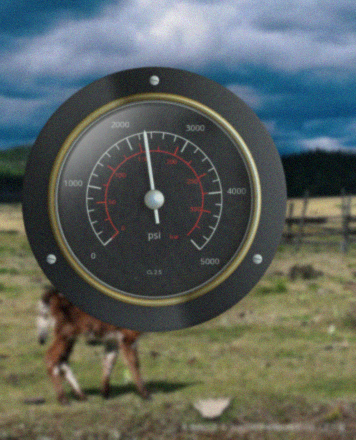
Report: 2300 psi
